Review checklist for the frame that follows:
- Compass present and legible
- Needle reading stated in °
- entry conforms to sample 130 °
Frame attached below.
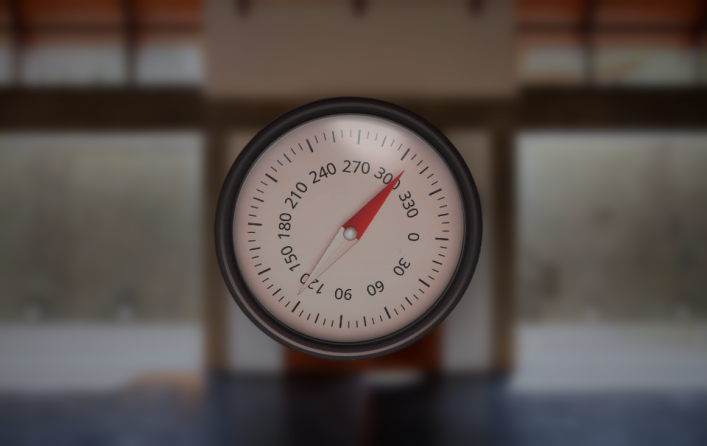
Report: 305 °
